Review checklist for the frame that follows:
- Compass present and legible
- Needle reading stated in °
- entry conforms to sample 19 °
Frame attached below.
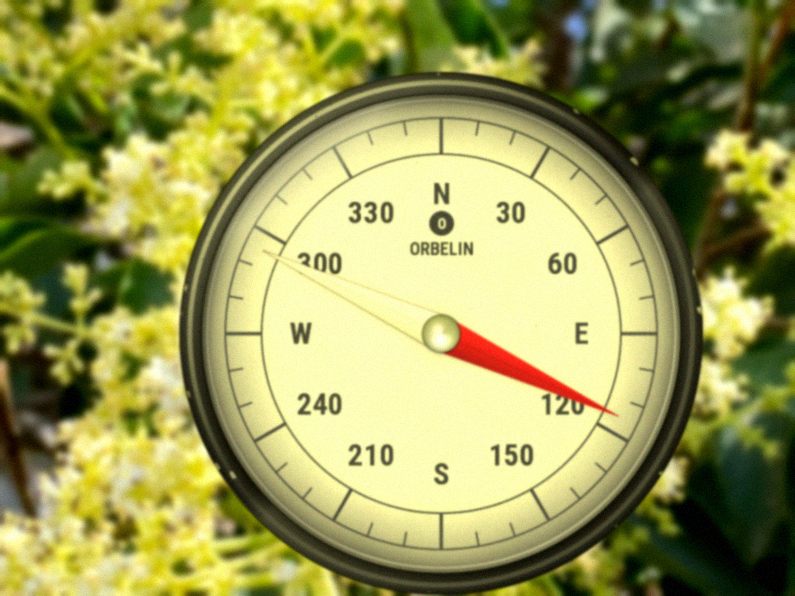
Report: 115 °
